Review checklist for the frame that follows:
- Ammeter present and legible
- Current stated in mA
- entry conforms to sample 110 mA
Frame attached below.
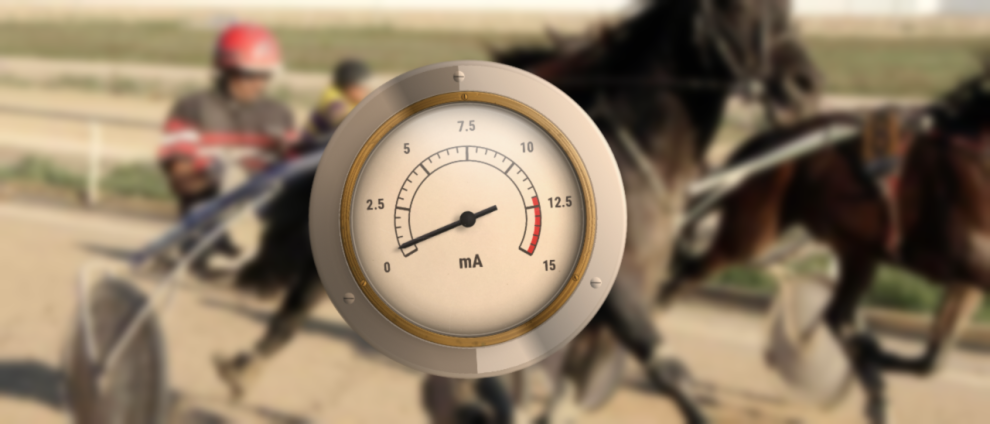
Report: 0.5 mA
